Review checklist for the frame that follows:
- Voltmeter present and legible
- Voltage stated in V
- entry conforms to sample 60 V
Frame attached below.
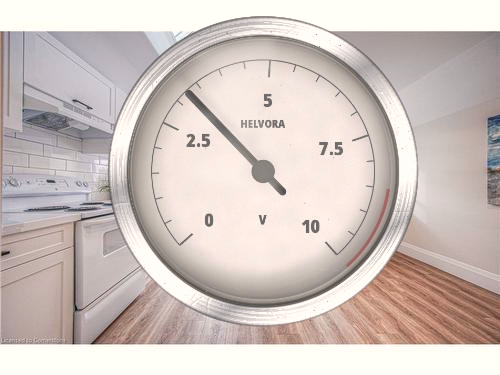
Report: 3.25 V
